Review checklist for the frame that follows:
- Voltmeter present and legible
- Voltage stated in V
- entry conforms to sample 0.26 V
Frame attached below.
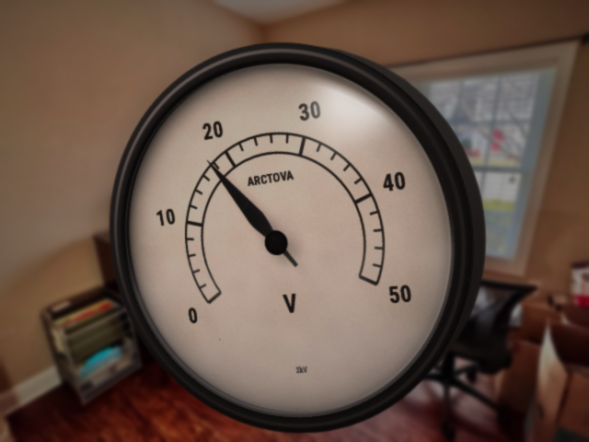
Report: 18 V
